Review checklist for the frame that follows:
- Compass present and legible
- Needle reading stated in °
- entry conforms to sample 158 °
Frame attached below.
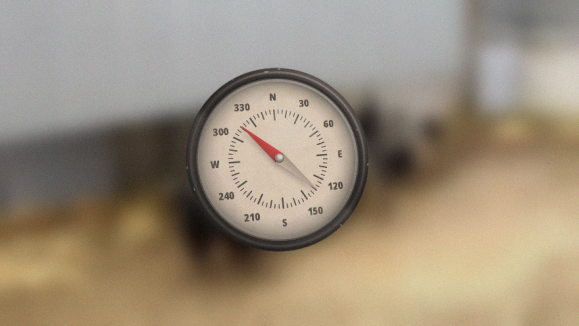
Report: 315 °
